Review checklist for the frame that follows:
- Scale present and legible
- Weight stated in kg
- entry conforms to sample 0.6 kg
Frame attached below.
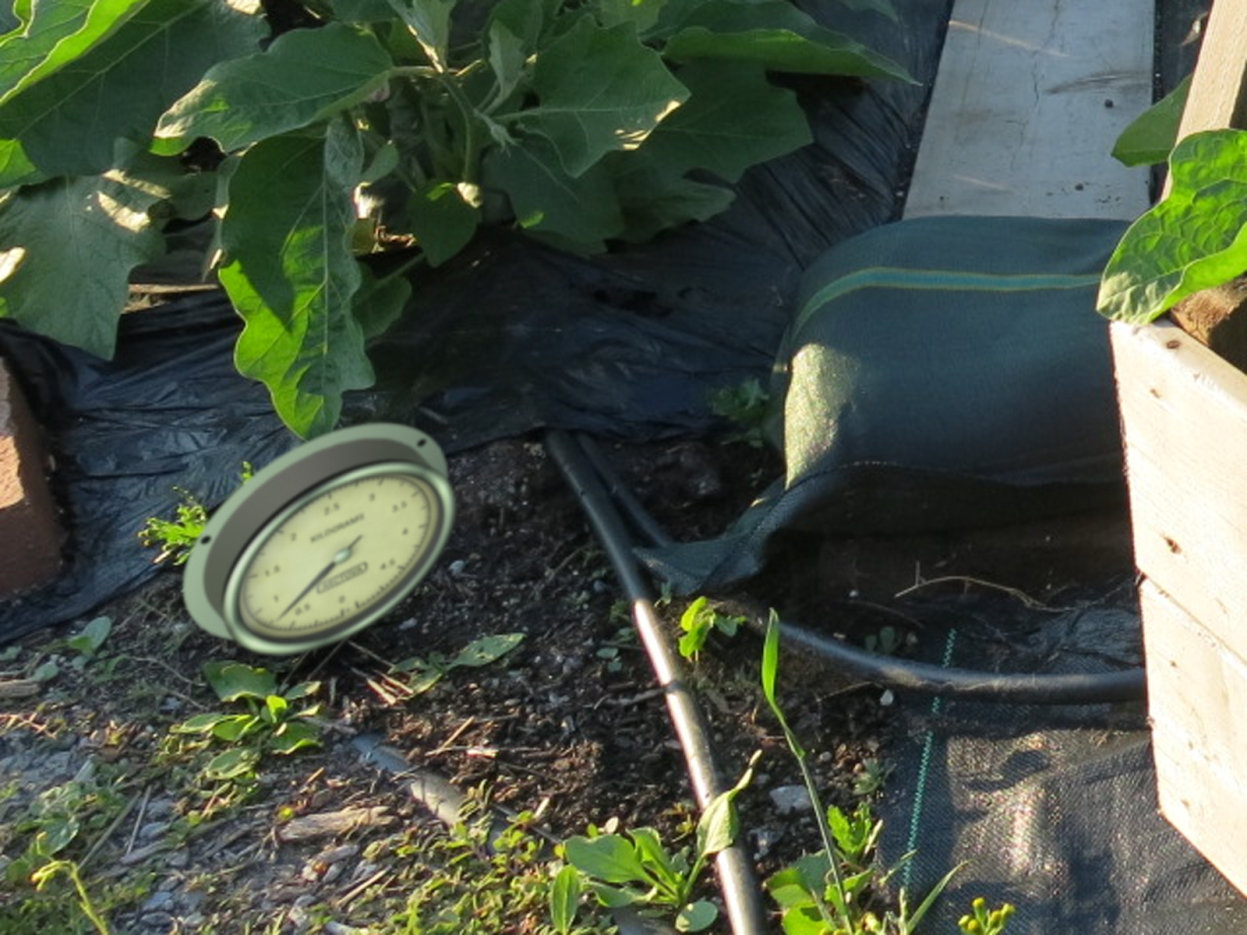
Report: 0.75 kg
